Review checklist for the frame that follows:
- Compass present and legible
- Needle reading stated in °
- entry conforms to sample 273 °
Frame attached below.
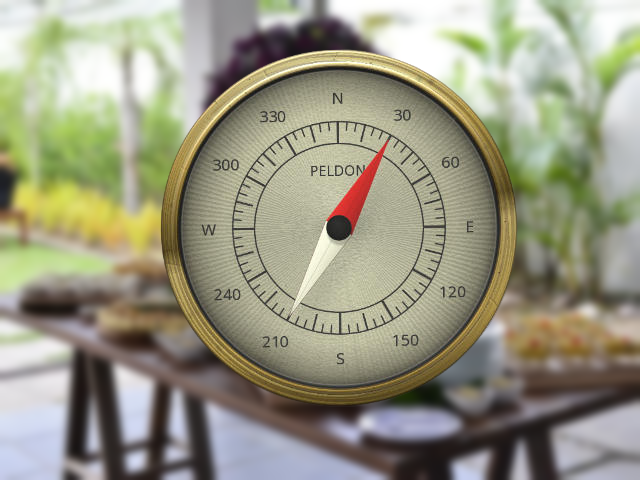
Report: 30 °
